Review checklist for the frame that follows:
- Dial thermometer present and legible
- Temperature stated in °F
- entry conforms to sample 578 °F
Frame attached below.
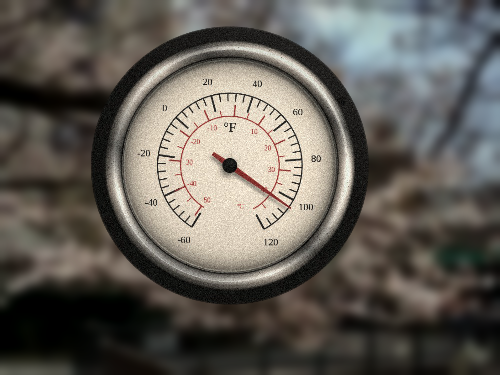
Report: 104 °F
